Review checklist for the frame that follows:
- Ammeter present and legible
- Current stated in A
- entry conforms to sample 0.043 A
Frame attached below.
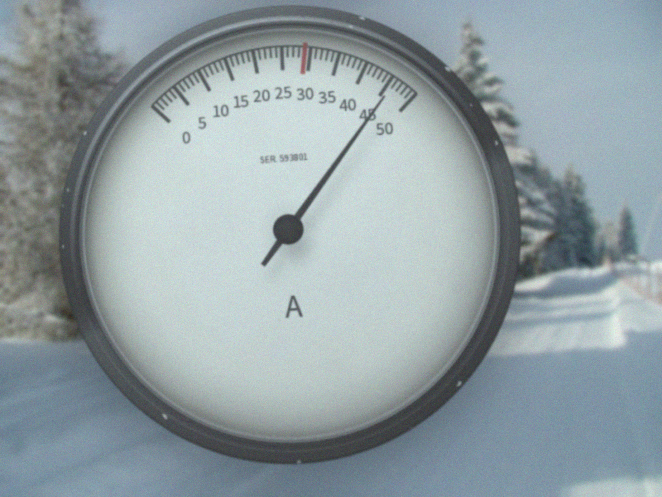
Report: 46 A
